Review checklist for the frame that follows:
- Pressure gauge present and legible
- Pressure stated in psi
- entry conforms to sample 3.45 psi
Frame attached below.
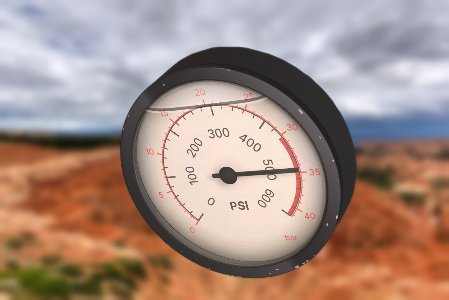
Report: 500 psi
